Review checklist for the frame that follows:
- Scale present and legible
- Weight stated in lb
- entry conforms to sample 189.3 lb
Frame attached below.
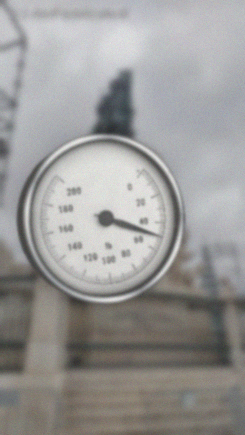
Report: 50 lb
